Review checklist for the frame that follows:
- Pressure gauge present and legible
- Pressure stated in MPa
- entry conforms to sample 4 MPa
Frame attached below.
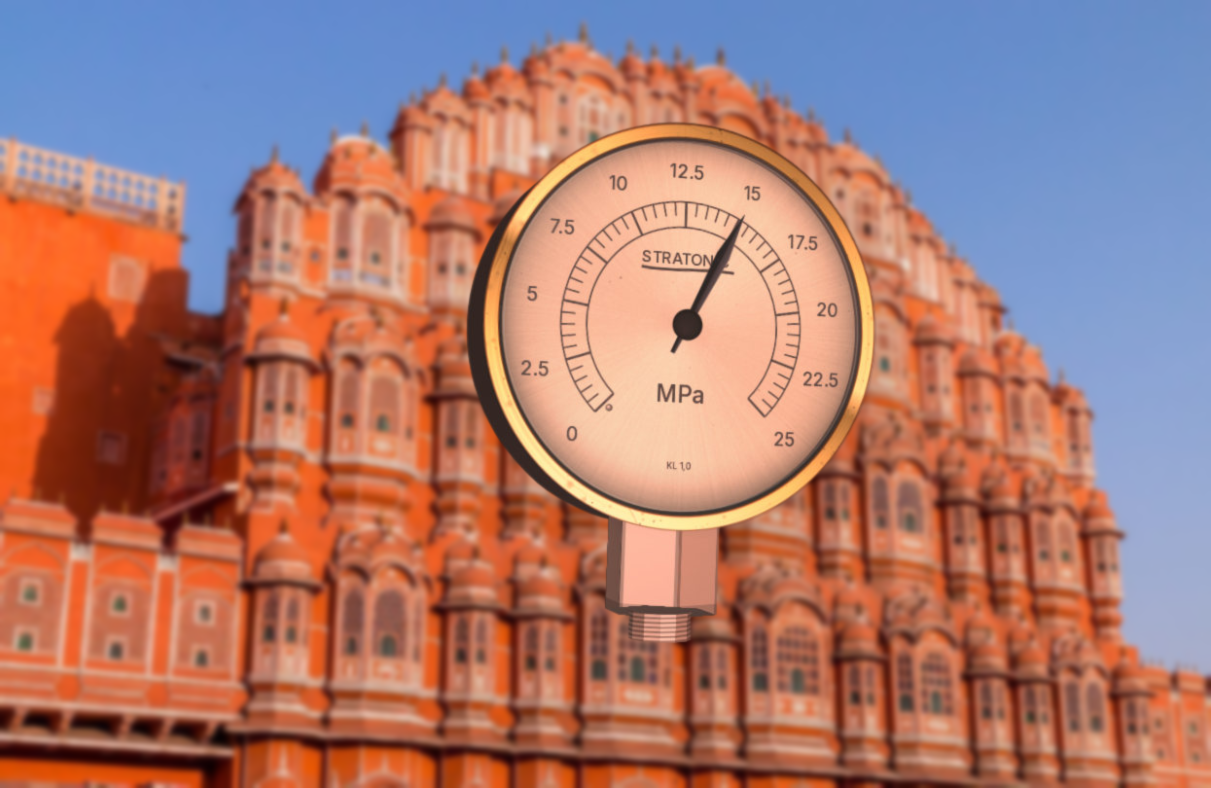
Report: 15 MPa
